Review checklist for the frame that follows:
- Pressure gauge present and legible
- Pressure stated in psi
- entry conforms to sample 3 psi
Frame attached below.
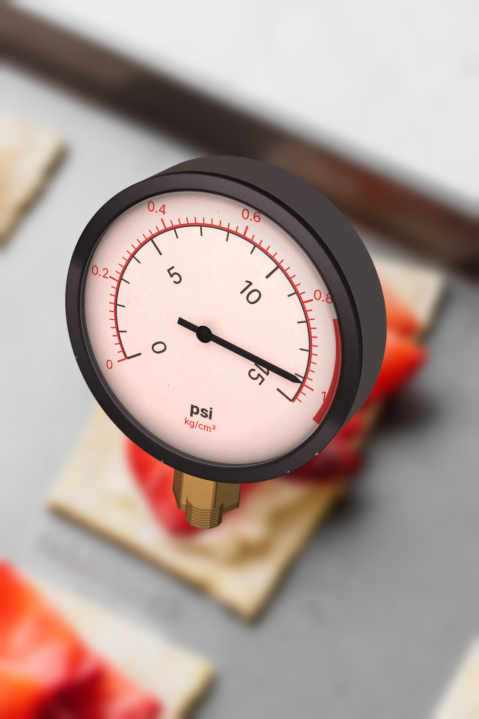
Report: 14 psi
